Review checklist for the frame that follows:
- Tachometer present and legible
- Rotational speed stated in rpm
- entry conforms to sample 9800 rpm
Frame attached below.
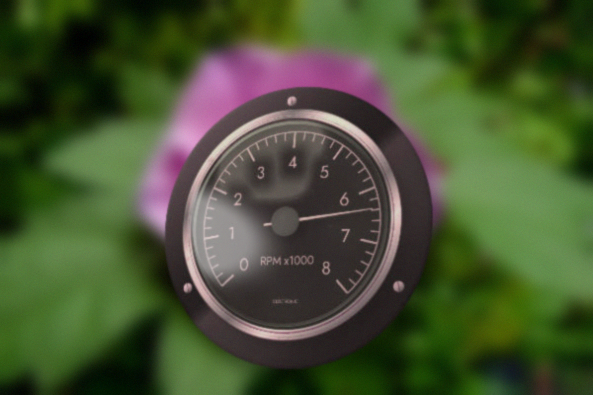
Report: 6400 rpm
